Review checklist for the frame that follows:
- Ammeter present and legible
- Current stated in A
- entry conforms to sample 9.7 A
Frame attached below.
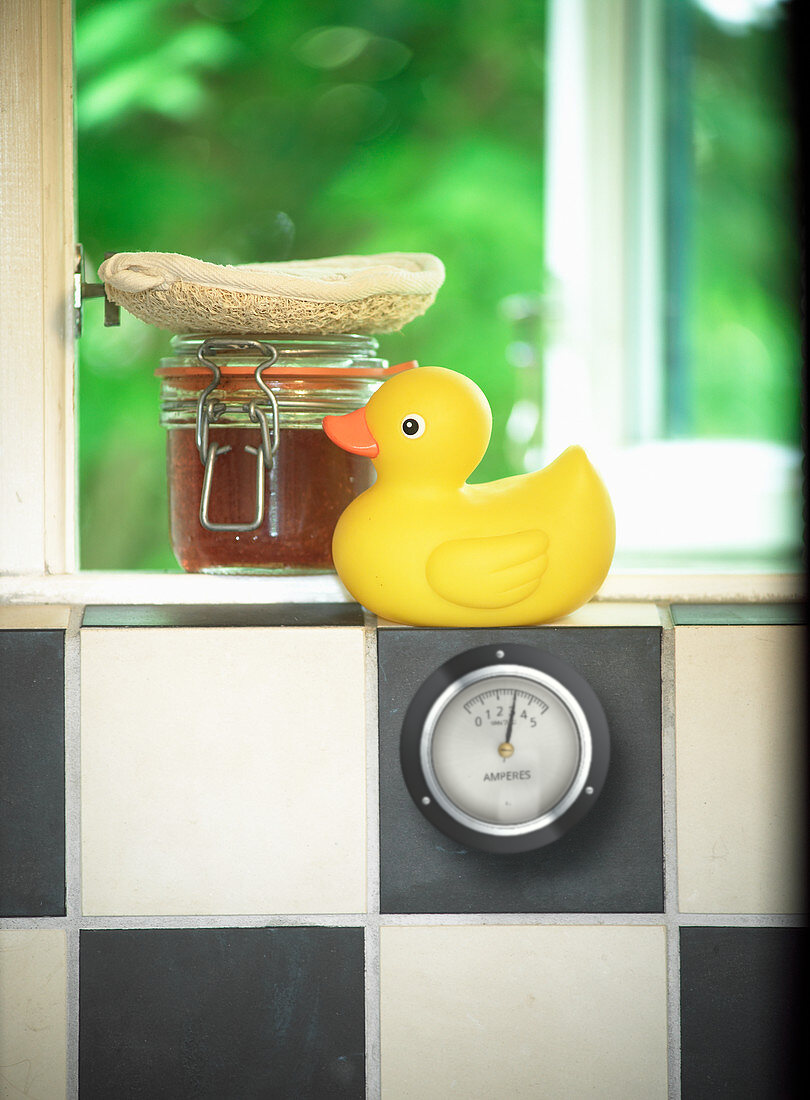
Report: 3 A
